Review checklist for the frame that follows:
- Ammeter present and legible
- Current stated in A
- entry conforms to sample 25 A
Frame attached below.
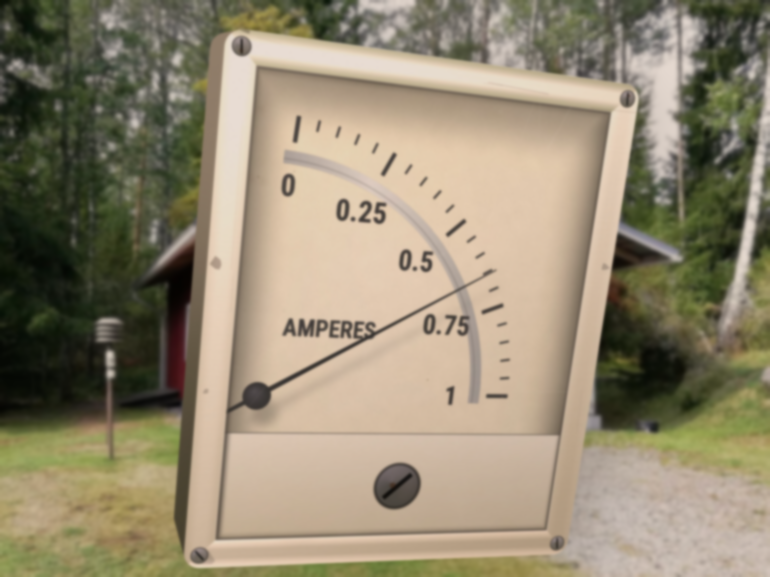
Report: 0.65 A
